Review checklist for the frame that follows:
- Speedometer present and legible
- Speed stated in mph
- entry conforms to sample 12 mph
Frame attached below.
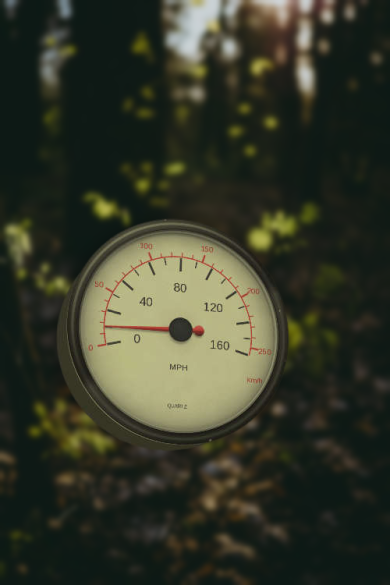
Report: 10 mph
